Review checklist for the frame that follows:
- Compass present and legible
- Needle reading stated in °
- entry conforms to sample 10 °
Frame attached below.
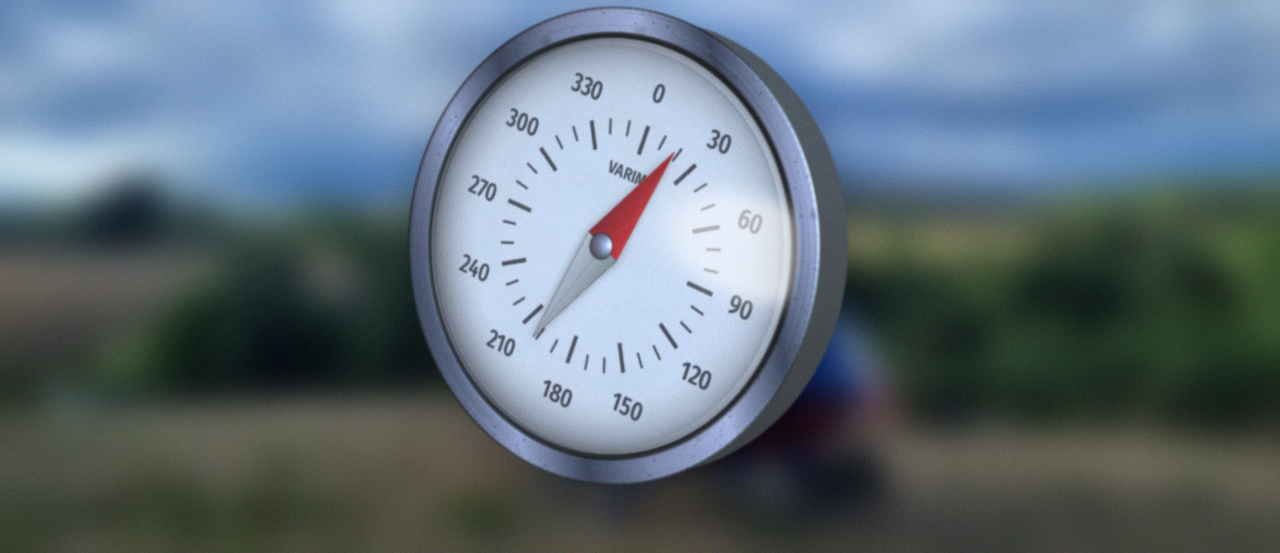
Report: 20 °
